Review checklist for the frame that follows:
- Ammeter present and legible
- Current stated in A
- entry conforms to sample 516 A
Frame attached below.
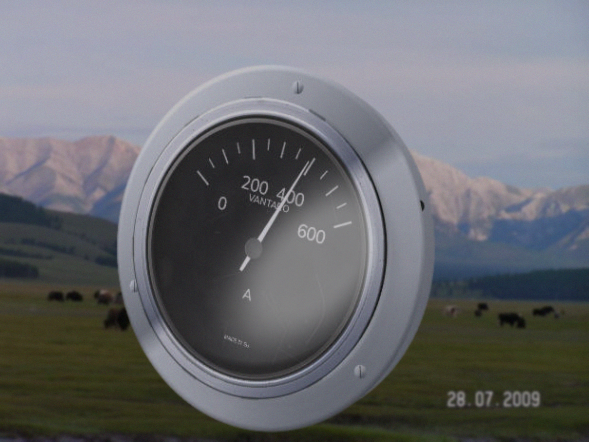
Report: 400 A
